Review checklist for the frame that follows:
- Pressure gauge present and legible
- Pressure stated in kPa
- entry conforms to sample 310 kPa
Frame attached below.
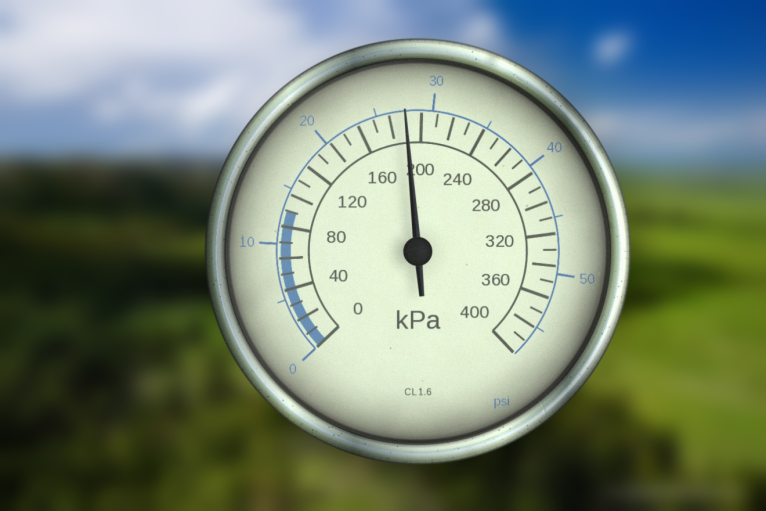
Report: 190 kPa
